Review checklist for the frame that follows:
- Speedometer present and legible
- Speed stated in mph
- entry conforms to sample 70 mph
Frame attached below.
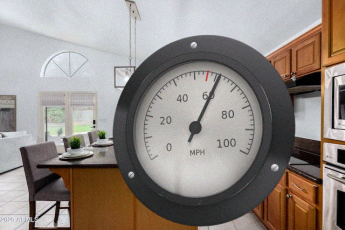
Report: 62 mph
